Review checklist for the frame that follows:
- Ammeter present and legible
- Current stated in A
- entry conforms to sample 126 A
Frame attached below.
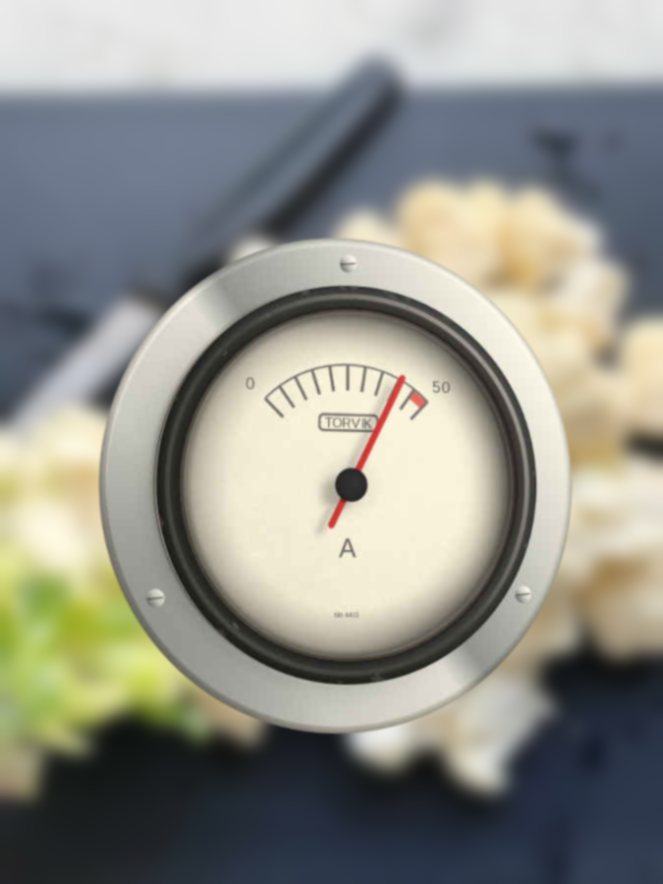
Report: 40 A
